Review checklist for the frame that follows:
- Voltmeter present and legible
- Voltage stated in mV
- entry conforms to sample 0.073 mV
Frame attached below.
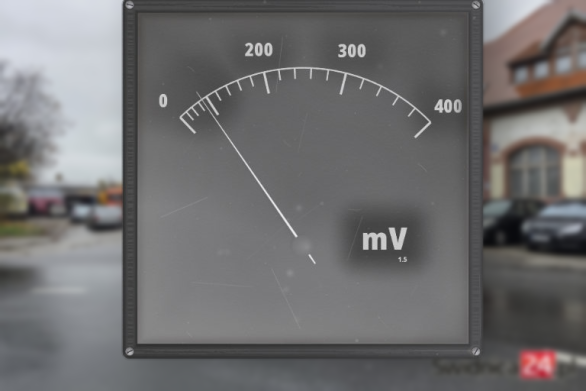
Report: 90 mV
